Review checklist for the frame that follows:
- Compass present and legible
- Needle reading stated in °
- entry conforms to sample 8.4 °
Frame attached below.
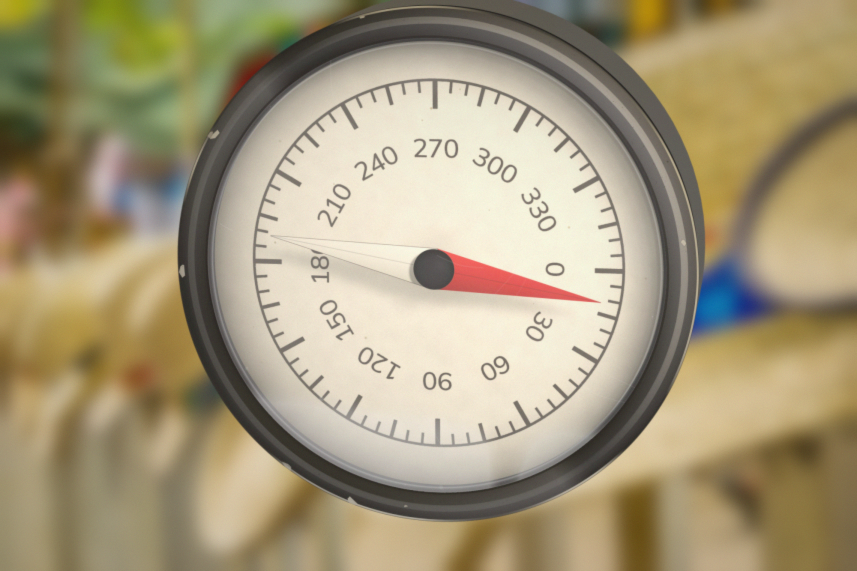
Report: 10 °
